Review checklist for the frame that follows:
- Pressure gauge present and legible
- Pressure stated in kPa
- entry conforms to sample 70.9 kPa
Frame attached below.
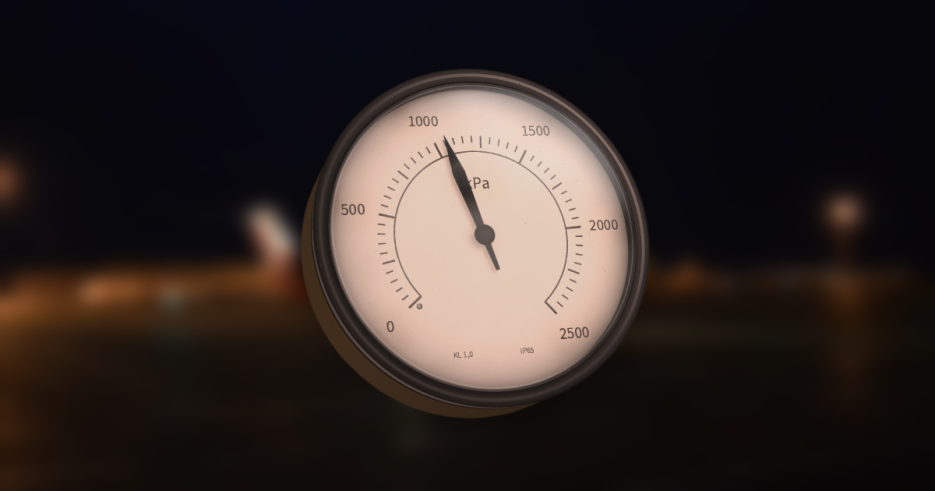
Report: 1050 kPa
